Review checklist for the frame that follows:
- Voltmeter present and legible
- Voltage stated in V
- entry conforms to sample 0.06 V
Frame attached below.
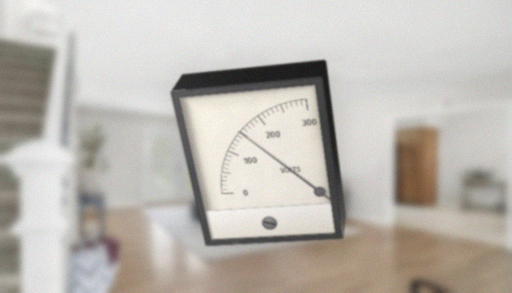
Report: 150 V
